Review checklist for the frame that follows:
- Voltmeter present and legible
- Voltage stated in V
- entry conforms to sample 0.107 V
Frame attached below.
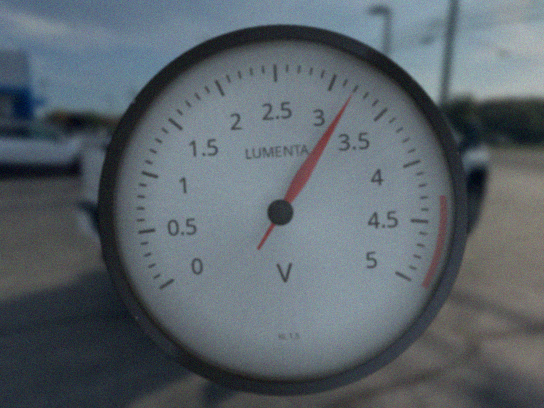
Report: 3.2 V
